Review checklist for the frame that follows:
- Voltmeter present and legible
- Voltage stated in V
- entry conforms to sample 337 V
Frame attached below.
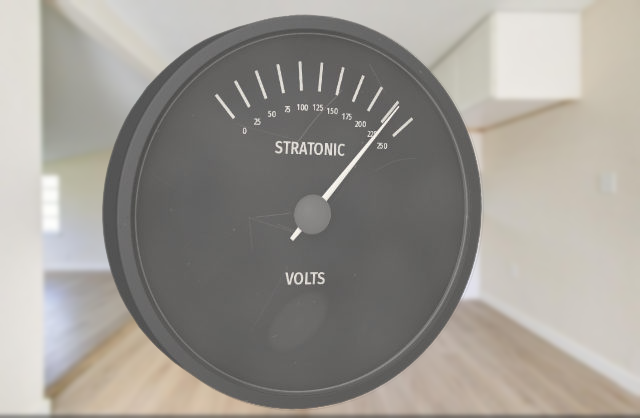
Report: 225 V
